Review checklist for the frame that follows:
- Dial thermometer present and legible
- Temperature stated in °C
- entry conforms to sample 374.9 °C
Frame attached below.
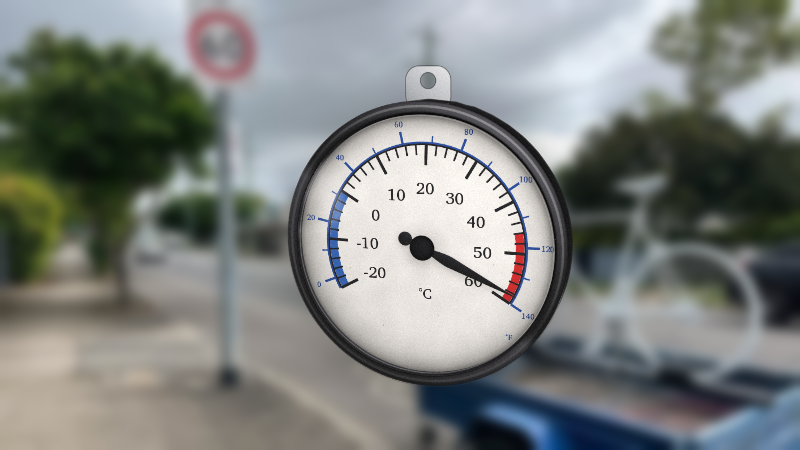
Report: 58 °C
